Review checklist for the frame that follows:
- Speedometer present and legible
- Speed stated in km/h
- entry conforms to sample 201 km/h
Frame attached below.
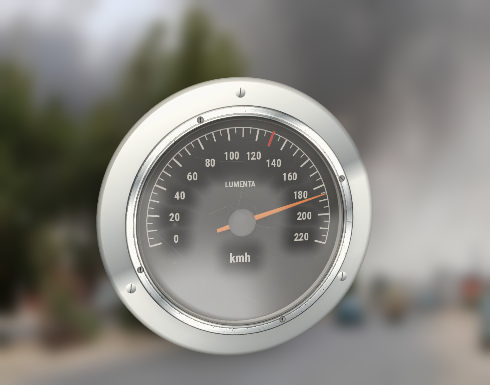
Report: 185 km/h
